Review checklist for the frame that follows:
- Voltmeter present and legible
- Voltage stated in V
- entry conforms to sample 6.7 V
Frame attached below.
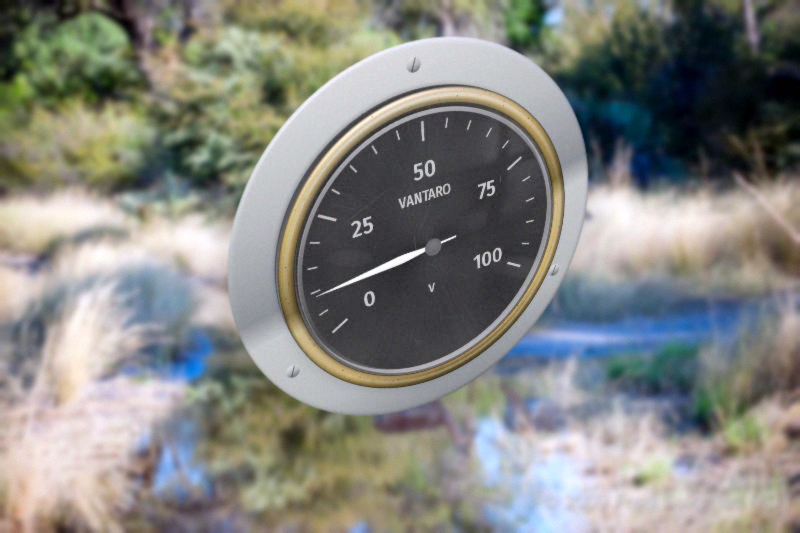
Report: 10 V
